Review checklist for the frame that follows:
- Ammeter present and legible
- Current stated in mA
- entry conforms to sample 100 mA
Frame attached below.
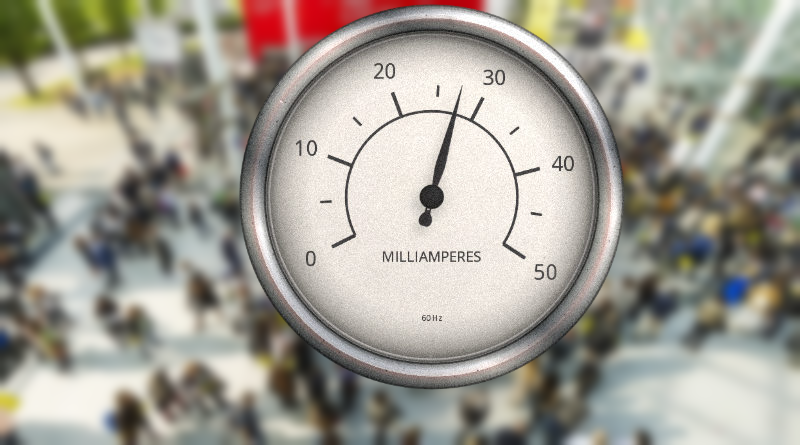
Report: 27.5 mA
